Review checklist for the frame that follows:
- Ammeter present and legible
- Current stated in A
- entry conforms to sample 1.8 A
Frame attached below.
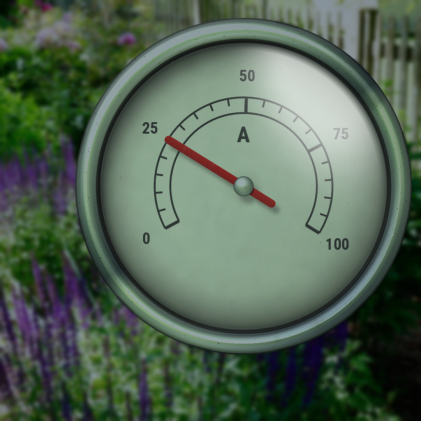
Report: 25 A
